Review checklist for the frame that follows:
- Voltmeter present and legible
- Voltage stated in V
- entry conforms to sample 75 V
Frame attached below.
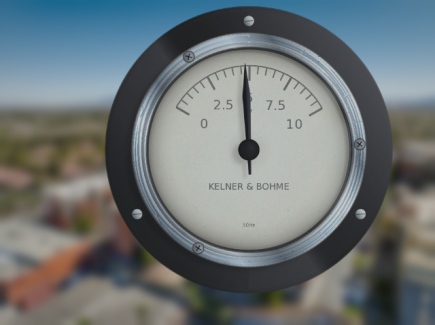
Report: 4.75 V
